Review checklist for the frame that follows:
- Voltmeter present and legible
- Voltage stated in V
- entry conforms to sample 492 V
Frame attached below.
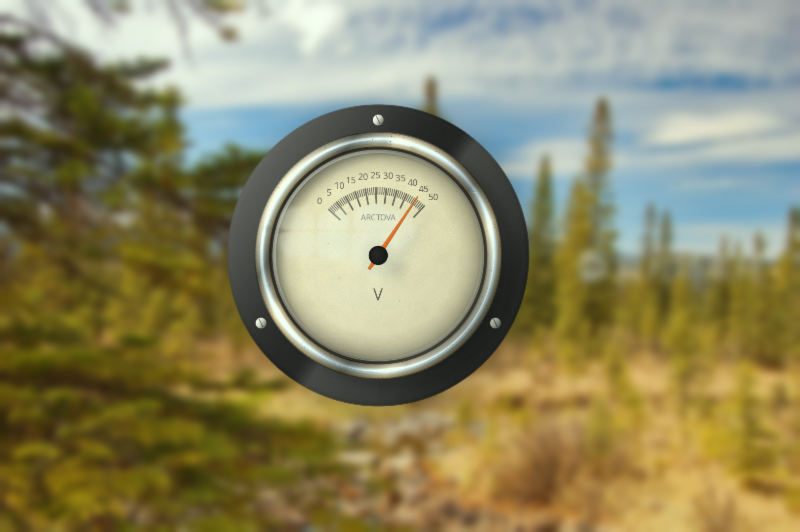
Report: 45 V
